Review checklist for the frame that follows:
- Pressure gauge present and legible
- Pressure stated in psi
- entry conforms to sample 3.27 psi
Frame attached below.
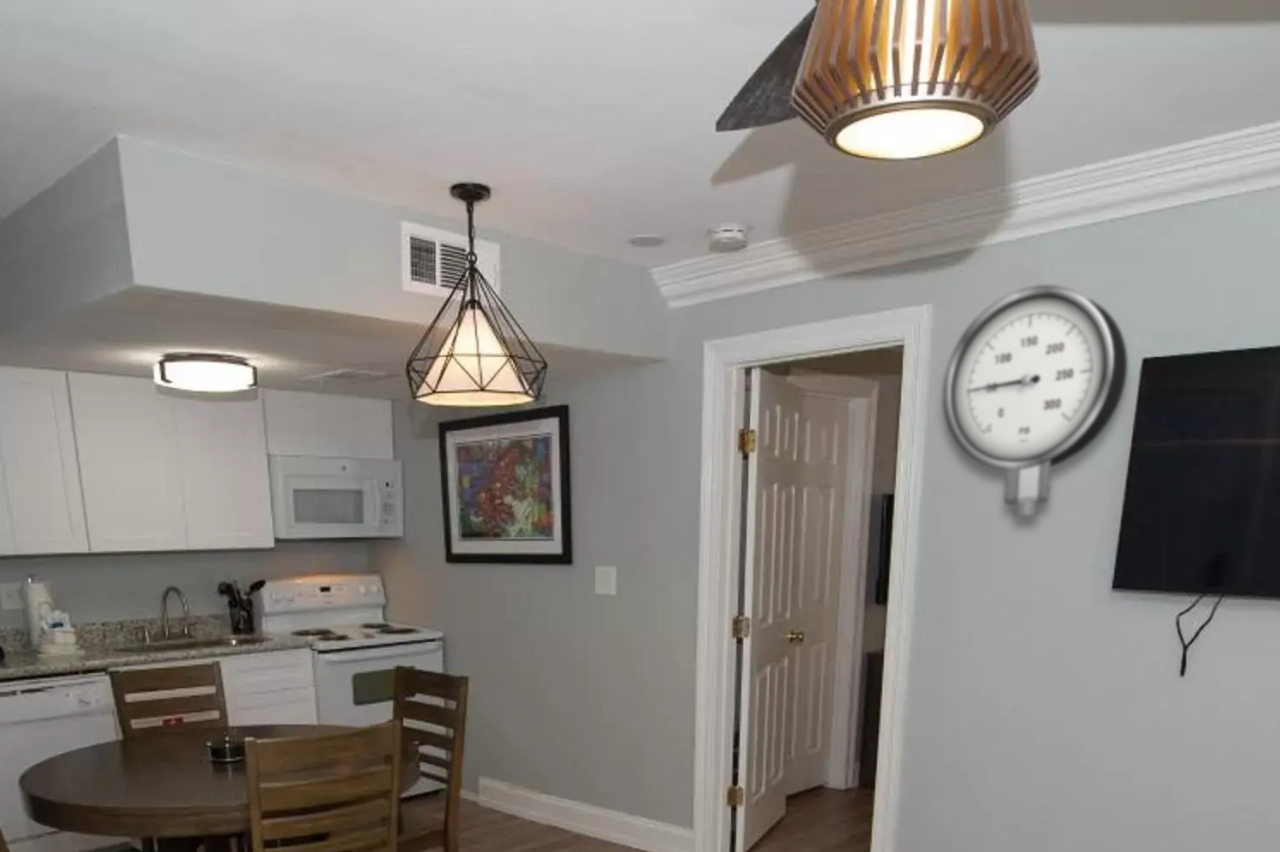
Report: 50 psi
